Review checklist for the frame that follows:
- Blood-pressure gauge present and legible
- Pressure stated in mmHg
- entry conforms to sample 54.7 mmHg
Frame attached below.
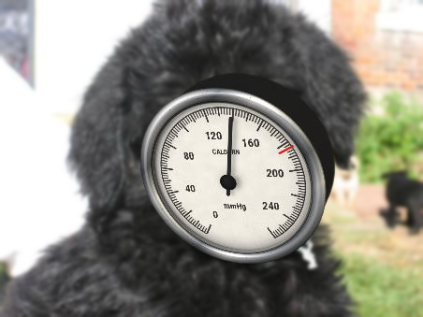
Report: 140 mmHg
